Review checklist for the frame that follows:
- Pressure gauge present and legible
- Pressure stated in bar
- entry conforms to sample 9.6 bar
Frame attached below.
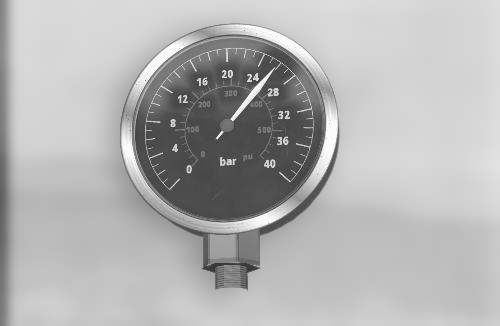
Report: 26 bar
